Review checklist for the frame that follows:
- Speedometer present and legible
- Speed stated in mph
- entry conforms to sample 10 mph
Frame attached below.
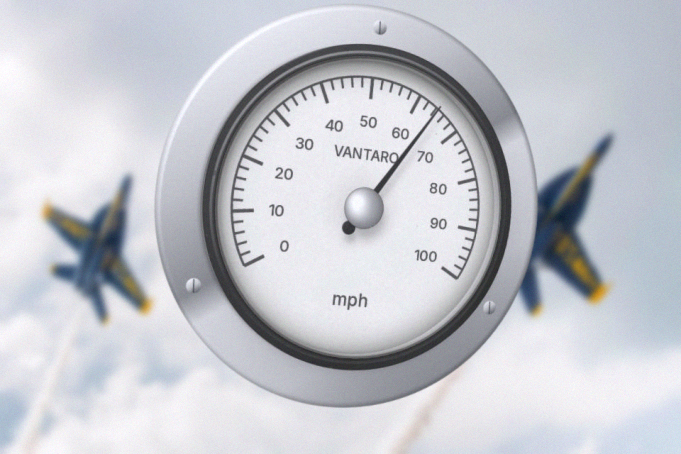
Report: 64 mph
